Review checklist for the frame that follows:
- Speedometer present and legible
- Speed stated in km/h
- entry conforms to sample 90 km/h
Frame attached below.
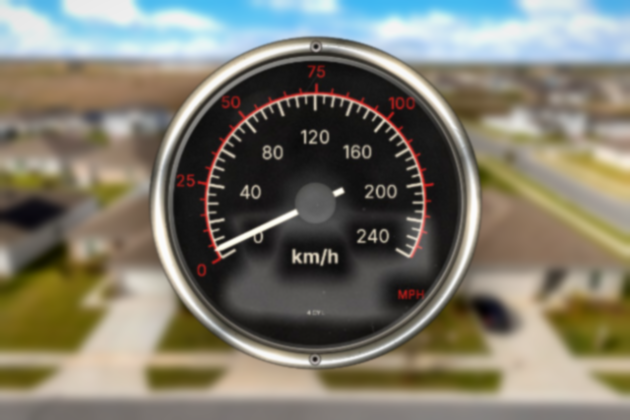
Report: 5 km/h
